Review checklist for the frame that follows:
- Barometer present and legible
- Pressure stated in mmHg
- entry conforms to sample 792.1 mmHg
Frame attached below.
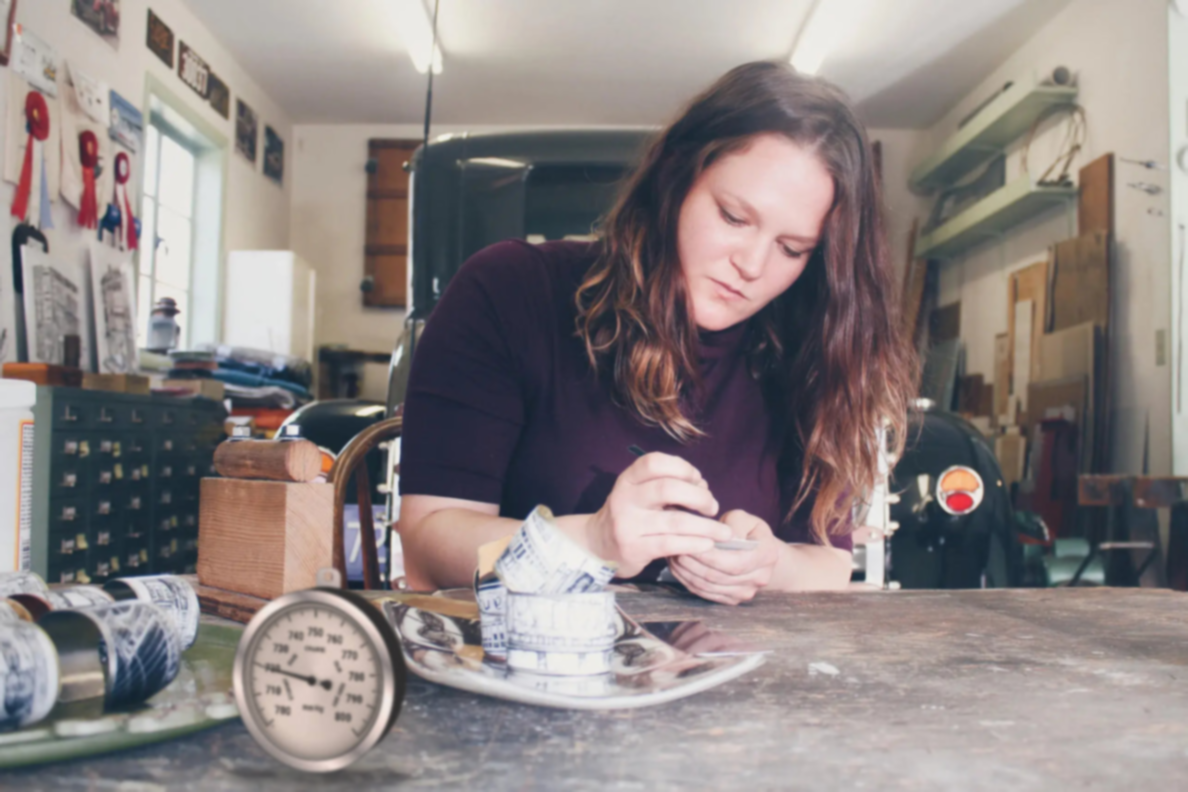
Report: 720 mmHg
